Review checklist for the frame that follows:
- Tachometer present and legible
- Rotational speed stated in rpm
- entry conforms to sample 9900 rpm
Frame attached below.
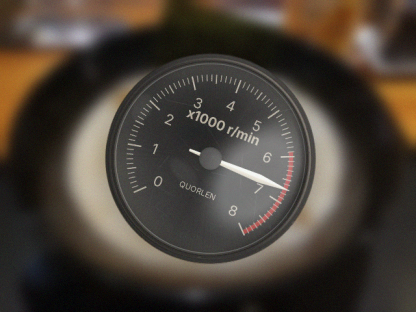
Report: 6700 rpm
